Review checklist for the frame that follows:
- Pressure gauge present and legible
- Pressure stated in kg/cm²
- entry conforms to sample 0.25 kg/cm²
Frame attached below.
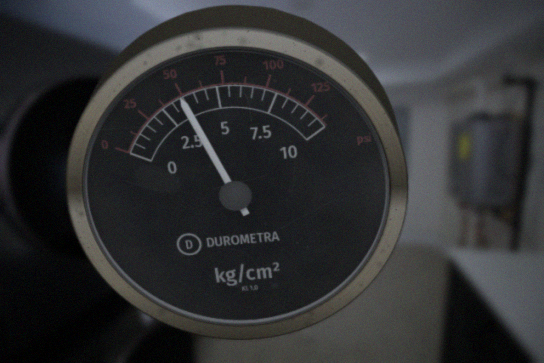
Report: 3.5 kg/cm²
